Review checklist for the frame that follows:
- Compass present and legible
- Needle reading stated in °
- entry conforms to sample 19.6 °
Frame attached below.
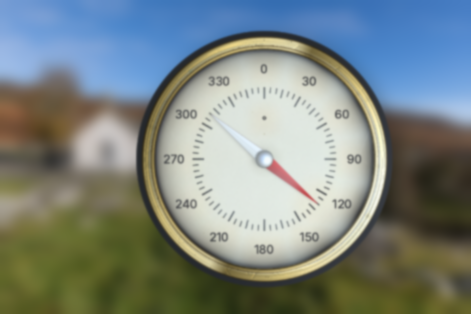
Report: 130 °
